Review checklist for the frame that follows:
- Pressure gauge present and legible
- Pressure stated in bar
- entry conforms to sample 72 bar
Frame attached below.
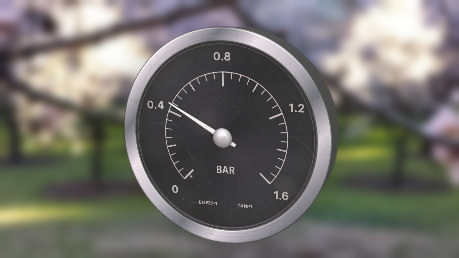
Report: 0.45 bar
